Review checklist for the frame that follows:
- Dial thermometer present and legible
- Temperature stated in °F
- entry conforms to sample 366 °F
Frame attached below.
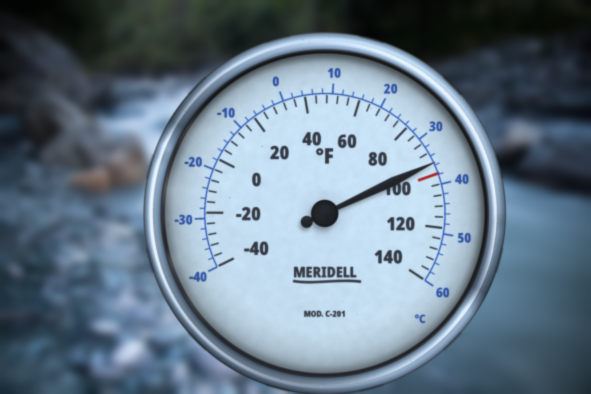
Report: 96 °F
